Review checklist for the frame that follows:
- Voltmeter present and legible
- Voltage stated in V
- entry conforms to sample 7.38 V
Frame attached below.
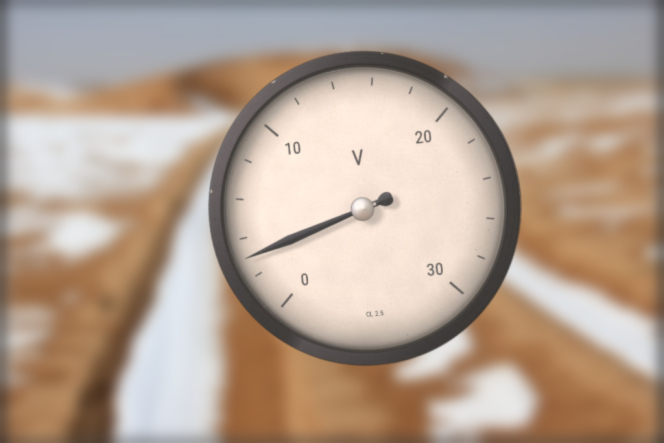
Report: 3 V
